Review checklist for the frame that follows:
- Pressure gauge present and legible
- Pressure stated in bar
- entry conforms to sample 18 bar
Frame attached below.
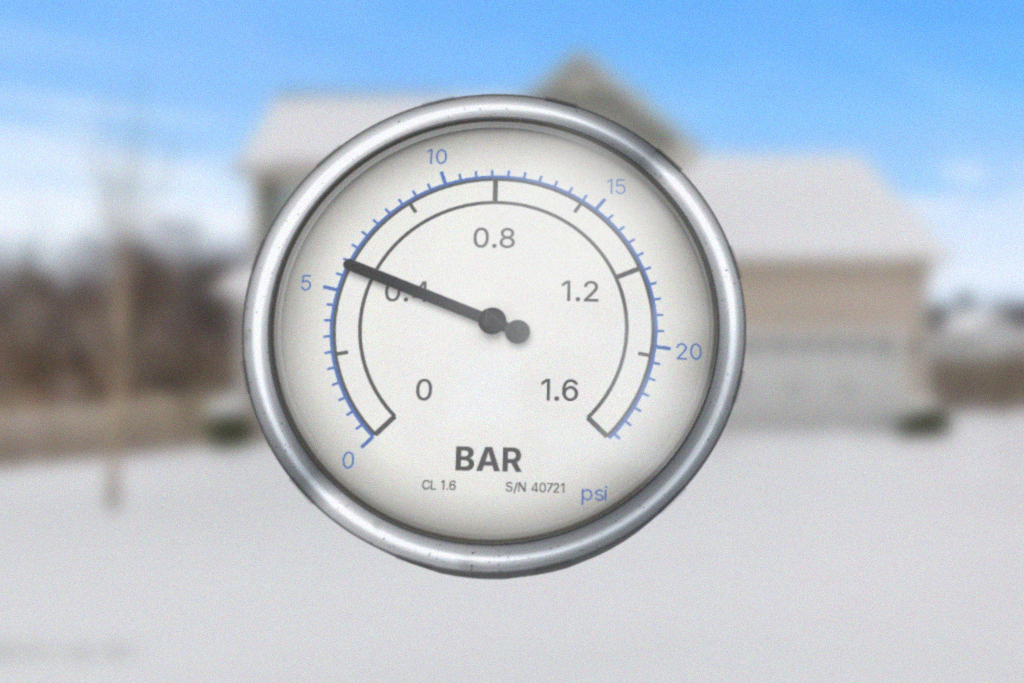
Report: 0.4 bar
